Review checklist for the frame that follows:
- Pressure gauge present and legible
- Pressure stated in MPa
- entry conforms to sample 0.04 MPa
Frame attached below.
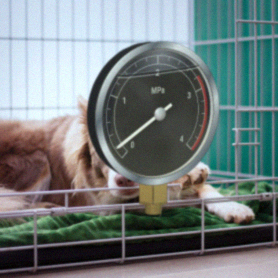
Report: 0.2 MPa
